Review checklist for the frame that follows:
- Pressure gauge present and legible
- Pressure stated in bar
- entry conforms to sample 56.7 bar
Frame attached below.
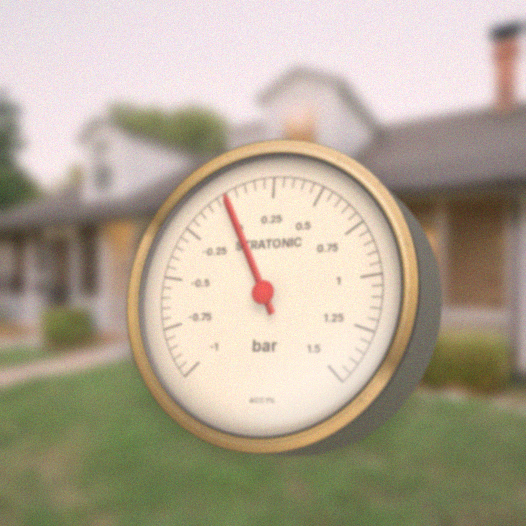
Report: 0 bar
